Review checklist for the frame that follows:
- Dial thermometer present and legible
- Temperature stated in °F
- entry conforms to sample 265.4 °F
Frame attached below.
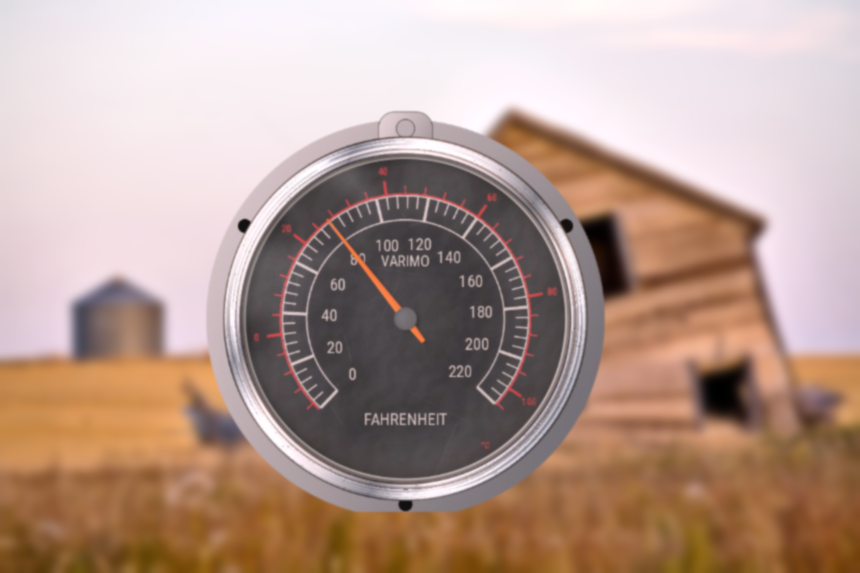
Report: 80 °F
